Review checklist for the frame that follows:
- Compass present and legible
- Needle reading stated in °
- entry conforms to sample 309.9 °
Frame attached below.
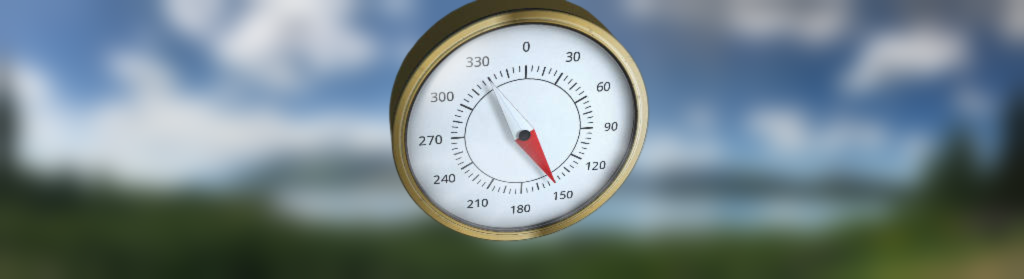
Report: 150 °
